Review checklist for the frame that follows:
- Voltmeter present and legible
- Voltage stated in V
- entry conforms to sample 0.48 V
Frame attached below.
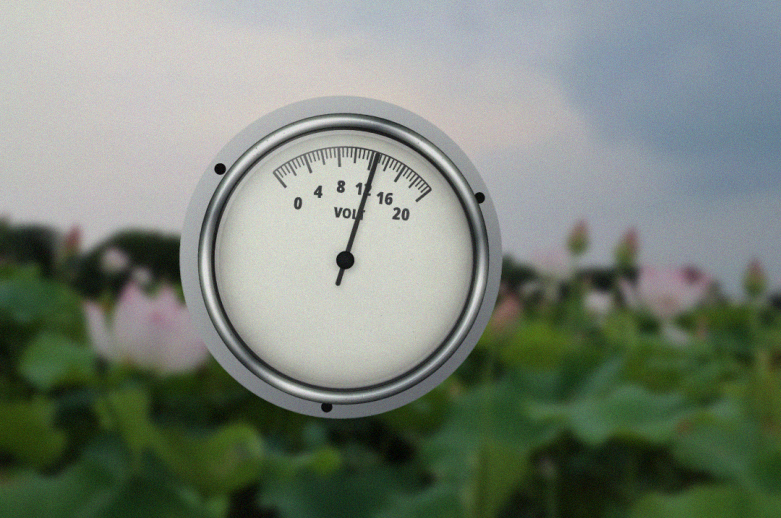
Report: 12.5 V
